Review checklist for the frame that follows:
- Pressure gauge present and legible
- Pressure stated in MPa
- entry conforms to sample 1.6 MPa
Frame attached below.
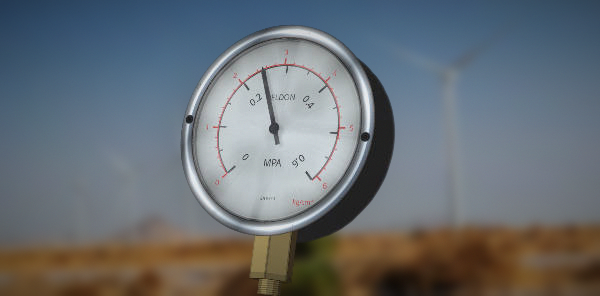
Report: 0.25 MPa
